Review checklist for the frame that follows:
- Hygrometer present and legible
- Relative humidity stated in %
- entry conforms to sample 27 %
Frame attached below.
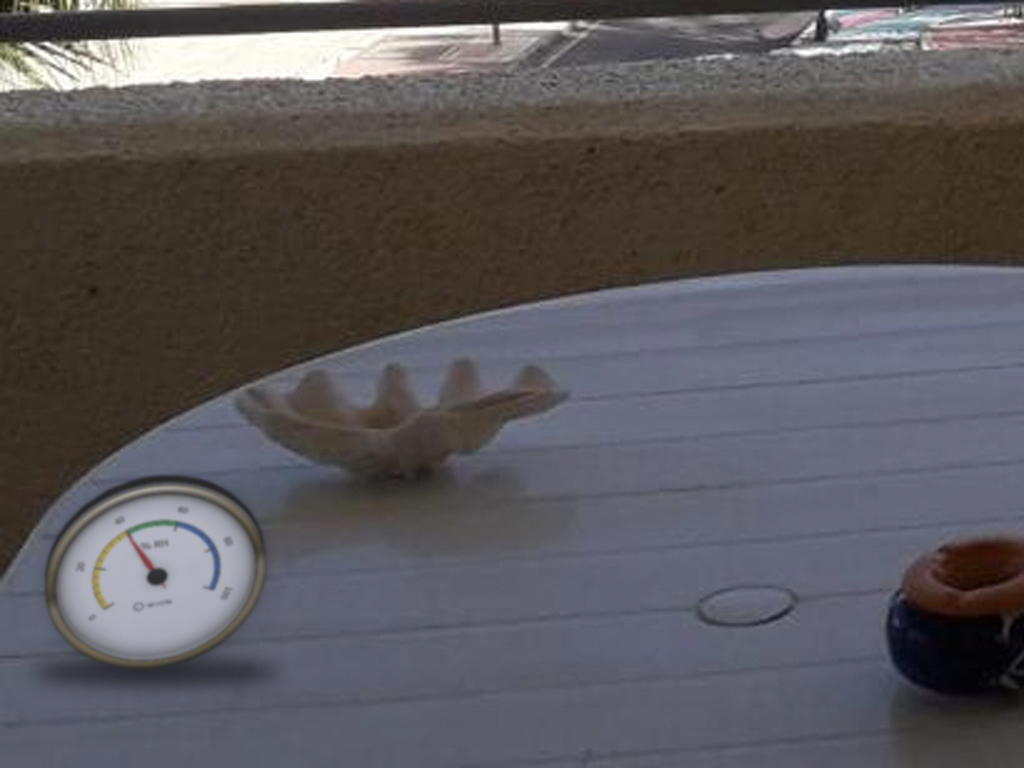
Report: 40 %
